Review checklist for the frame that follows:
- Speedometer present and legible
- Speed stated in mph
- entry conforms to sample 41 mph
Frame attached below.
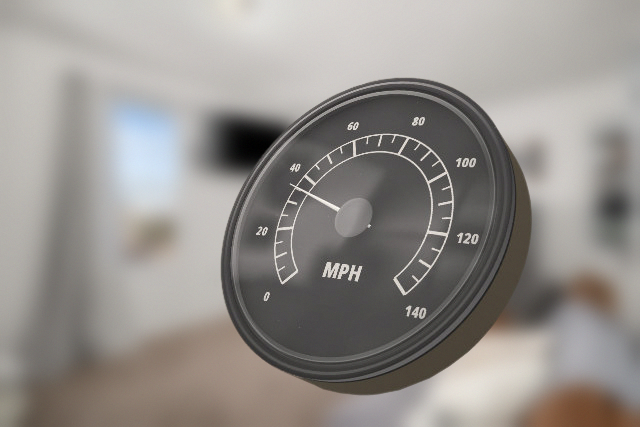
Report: 35 mph
